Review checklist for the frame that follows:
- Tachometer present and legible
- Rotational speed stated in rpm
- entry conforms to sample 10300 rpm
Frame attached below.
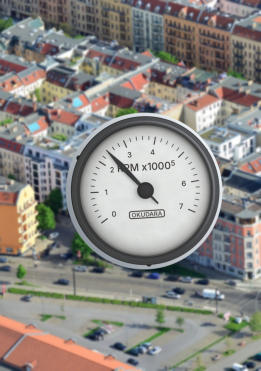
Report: 2400 rpm
